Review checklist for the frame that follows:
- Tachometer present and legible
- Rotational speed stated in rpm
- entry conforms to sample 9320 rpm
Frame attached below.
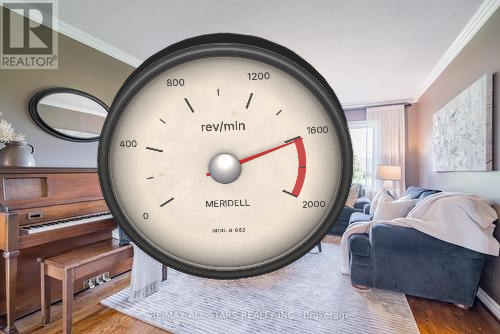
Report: 1600 rpm
